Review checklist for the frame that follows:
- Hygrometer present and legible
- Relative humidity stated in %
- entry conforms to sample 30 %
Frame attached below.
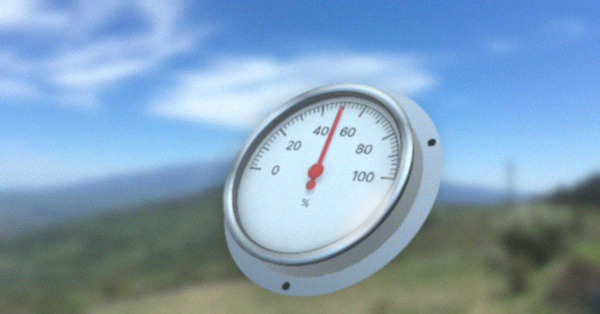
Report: 50 %
